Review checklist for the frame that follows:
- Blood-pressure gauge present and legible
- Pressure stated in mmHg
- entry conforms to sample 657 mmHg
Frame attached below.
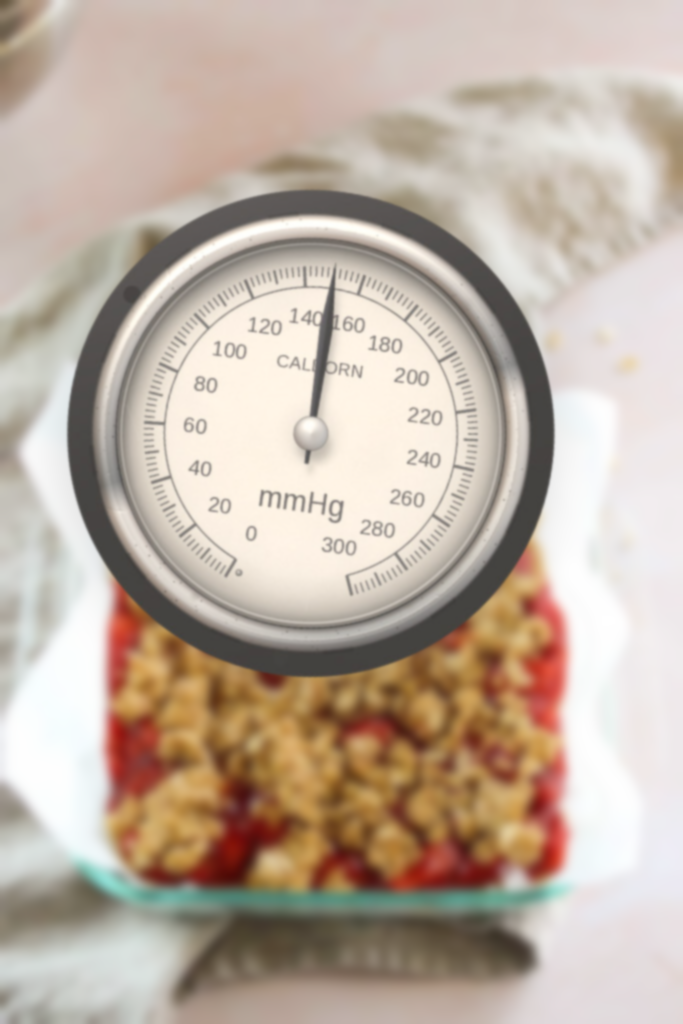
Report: 150 mmHg
